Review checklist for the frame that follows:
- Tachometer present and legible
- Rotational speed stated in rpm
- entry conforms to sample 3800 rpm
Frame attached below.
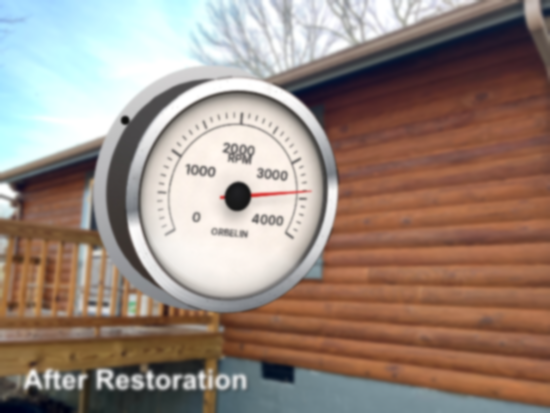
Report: 3400 rpm
